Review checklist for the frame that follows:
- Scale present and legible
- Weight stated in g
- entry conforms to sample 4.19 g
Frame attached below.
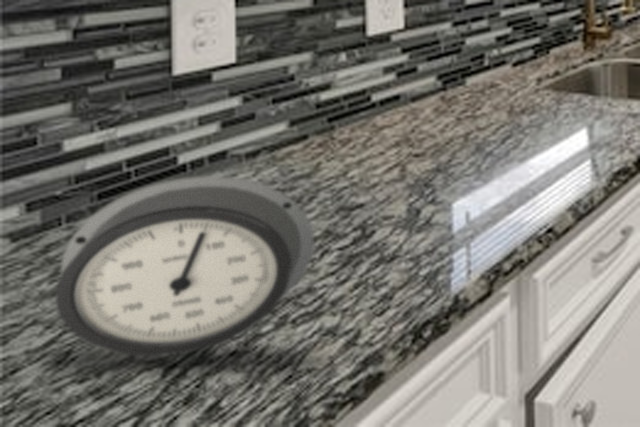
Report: 50 g
